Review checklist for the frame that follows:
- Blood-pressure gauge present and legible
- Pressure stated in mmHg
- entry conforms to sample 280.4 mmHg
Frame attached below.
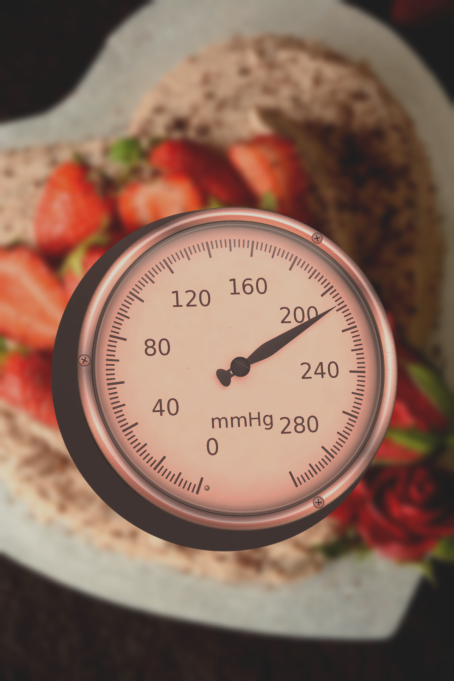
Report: 208 mmHg
